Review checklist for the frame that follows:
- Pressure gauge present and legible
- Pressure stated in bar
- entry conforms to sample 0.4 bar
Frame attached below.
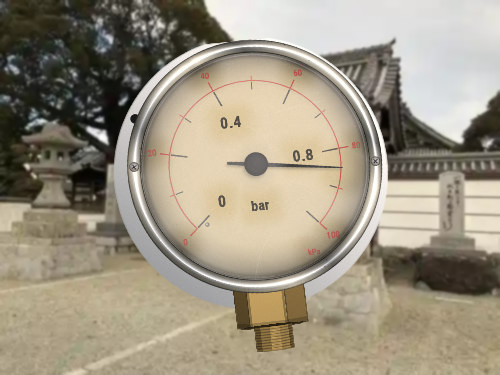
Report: 0.85 bar
